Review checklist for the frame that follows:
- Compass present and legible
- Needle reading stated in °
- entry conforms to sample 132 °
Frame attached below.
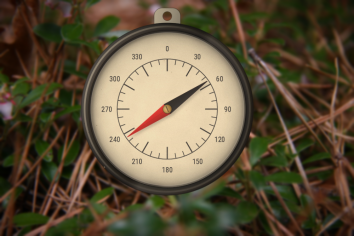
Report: 235 °
